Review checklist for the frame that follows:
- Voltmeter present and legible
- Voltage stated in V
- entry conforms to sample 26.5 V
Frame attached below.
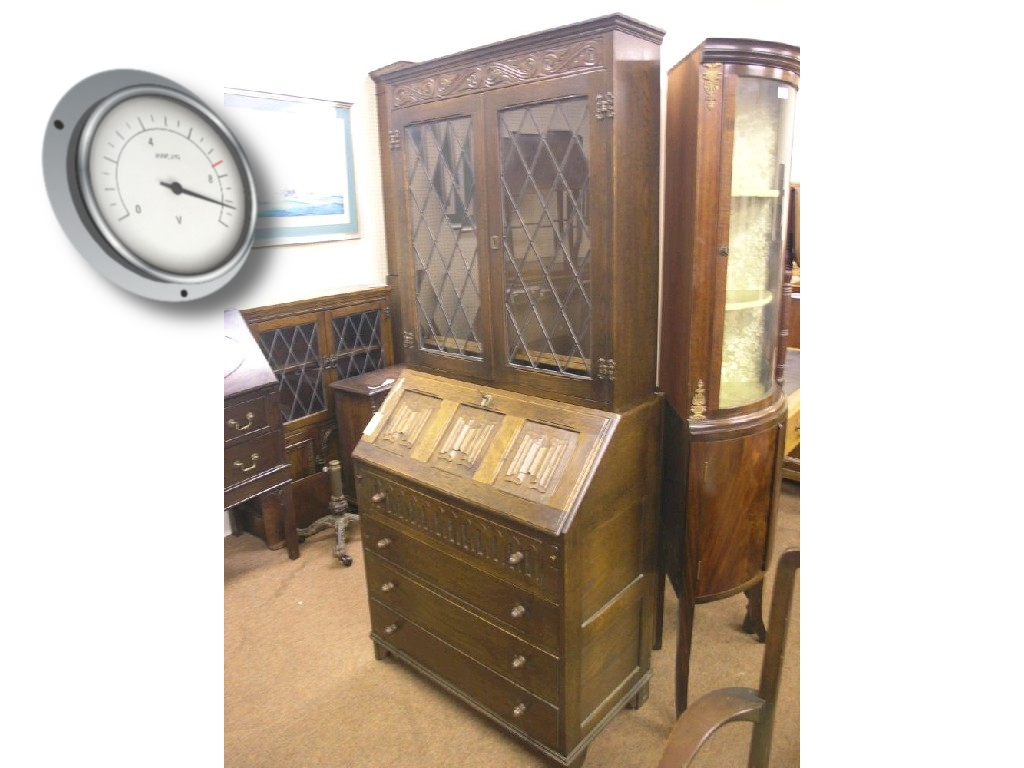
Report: 9.25 V
